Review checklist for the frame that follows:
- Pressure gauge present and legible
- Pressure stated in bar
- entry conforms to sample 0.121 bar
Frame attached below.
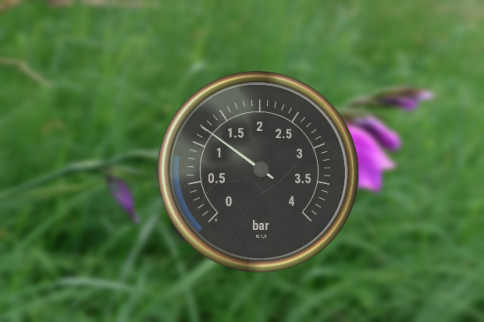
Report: 1.2 bar
